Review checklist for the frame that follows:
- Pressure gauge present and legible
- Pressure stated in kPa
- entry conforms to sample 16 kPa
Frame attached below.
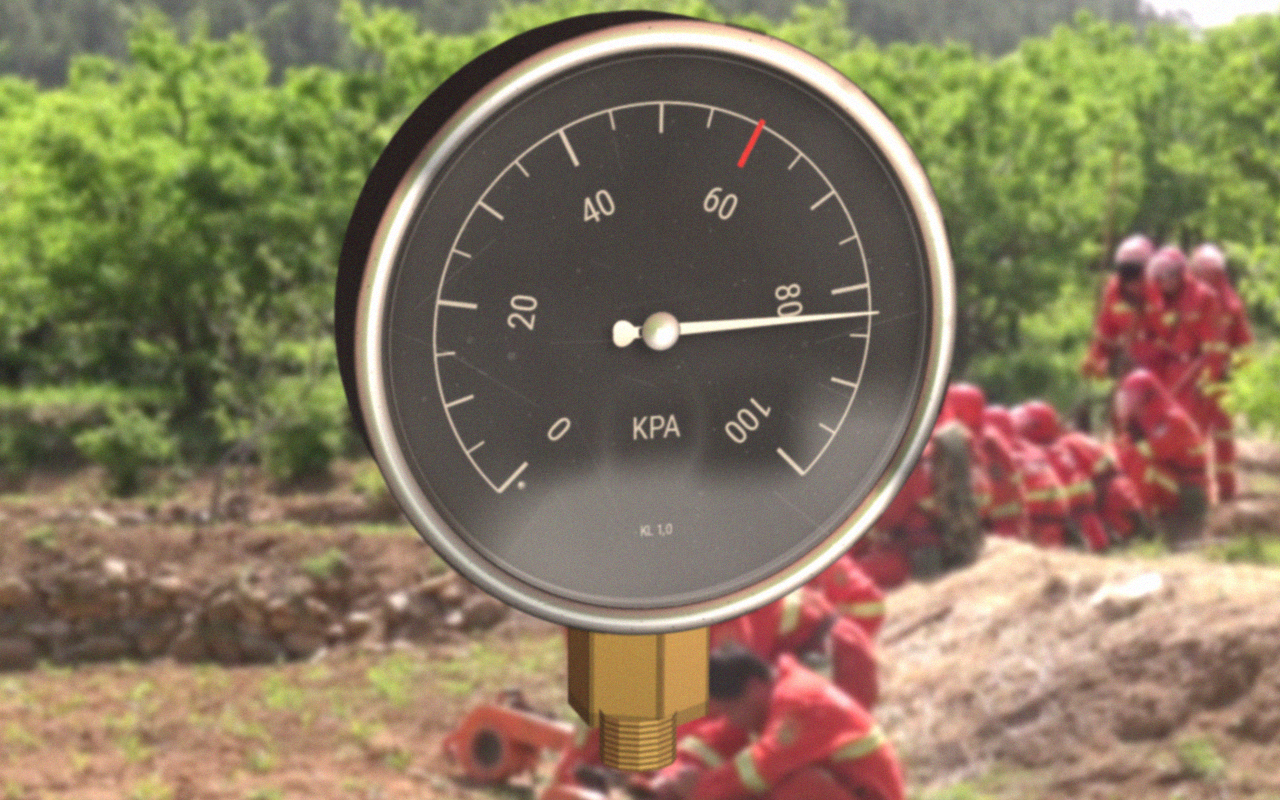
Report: 82.5 kPa
